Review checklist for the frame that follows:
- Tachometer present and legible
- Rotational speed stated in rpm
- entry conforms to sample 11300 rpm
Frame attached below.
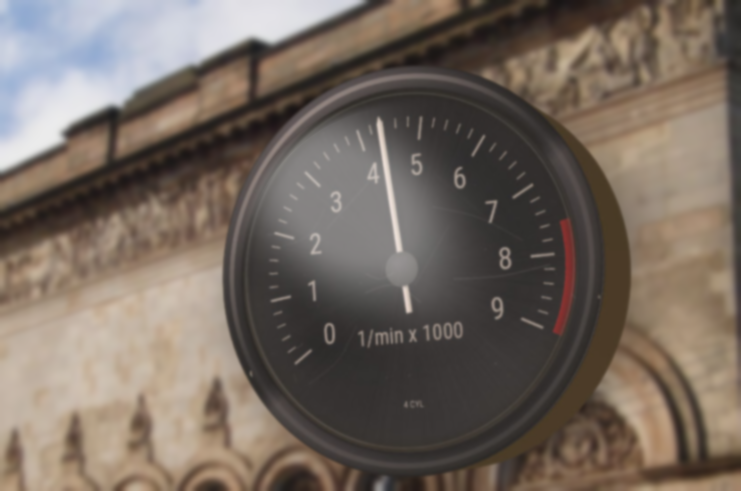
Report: 4400 rpm
